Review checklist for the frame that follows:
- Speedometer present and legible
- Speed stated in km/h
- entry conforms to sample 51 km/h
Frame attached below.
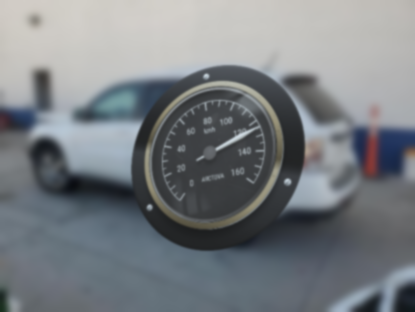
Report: 125 km/h
